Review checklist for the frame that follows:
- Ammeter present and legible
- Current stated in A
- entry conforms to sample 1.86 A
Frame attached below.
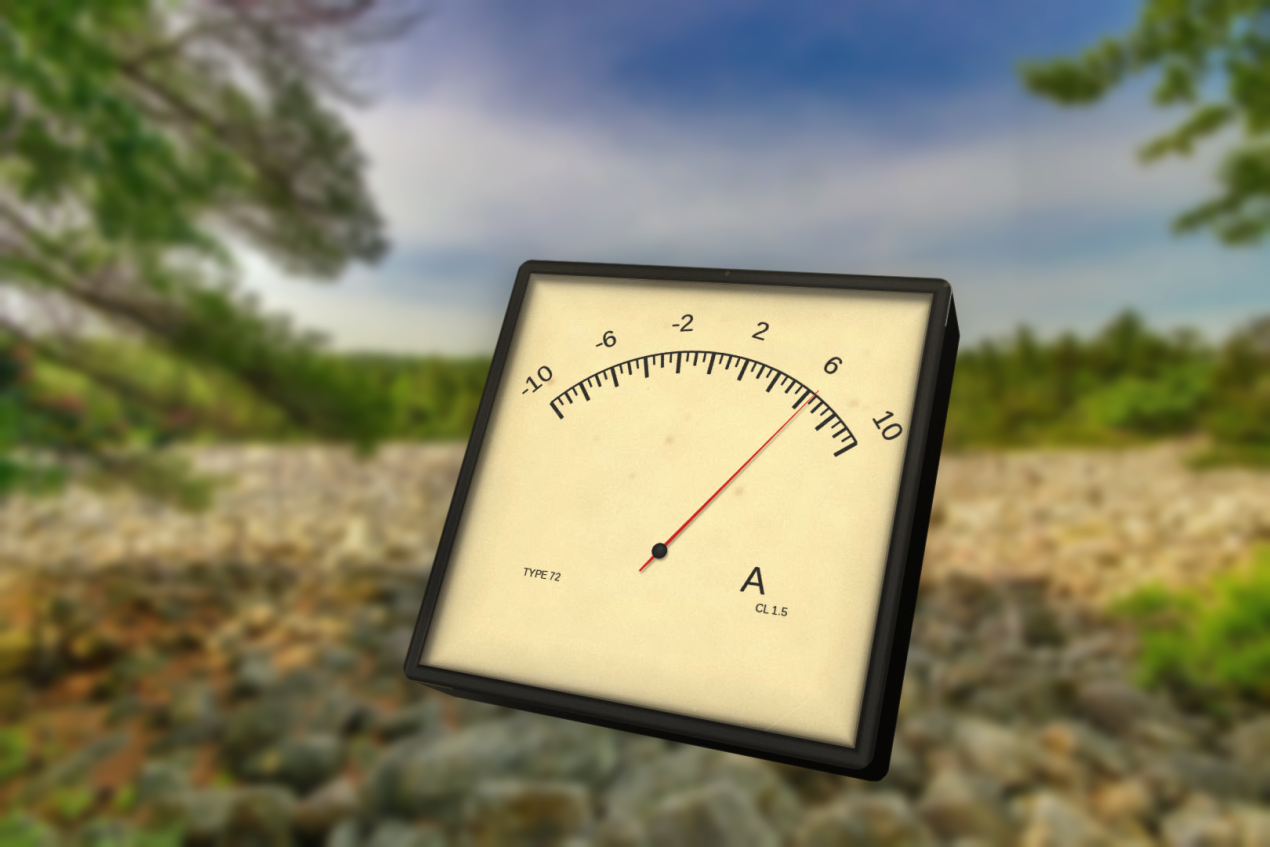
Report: 6.5 A
